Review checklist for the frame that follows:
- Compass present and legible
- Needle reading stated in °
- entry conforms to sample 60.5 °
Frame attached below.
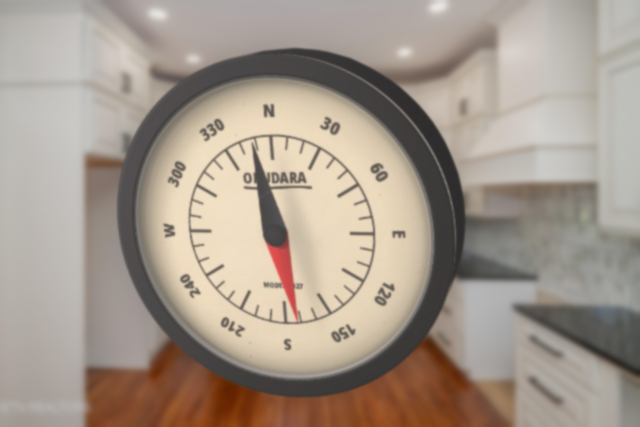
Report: 170 °
